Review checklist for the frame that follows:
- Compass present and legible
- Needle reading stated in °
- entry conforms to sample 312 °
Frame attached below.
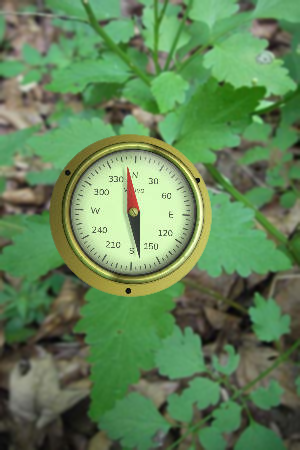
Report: 350 °
